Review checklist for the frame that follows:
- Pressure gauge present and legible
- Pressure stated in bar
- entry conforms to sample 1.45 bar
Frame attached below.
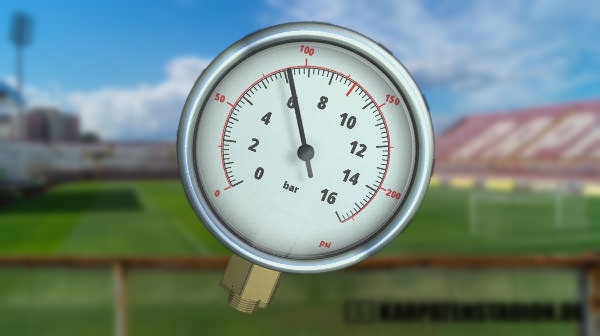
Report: 6.2 bar
